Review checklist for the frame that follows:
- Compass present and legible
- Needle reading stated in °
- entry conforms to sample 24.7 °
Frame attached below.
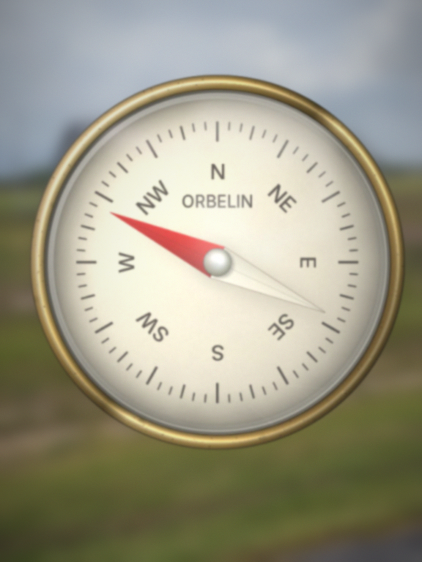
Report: 295 °
